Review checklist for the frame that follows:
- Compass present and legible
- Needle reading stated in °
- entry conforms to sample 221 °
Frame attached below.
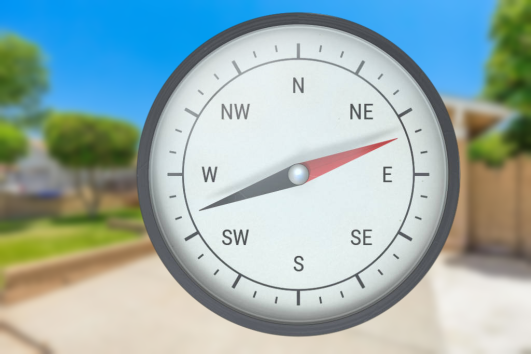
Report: 70 °
